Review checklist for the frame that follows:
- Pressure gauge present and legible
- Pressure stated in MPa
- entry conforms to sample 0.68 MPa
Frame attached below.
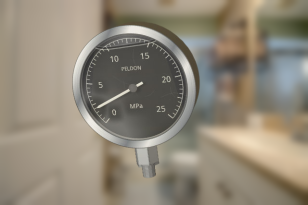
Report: 2 MPa
